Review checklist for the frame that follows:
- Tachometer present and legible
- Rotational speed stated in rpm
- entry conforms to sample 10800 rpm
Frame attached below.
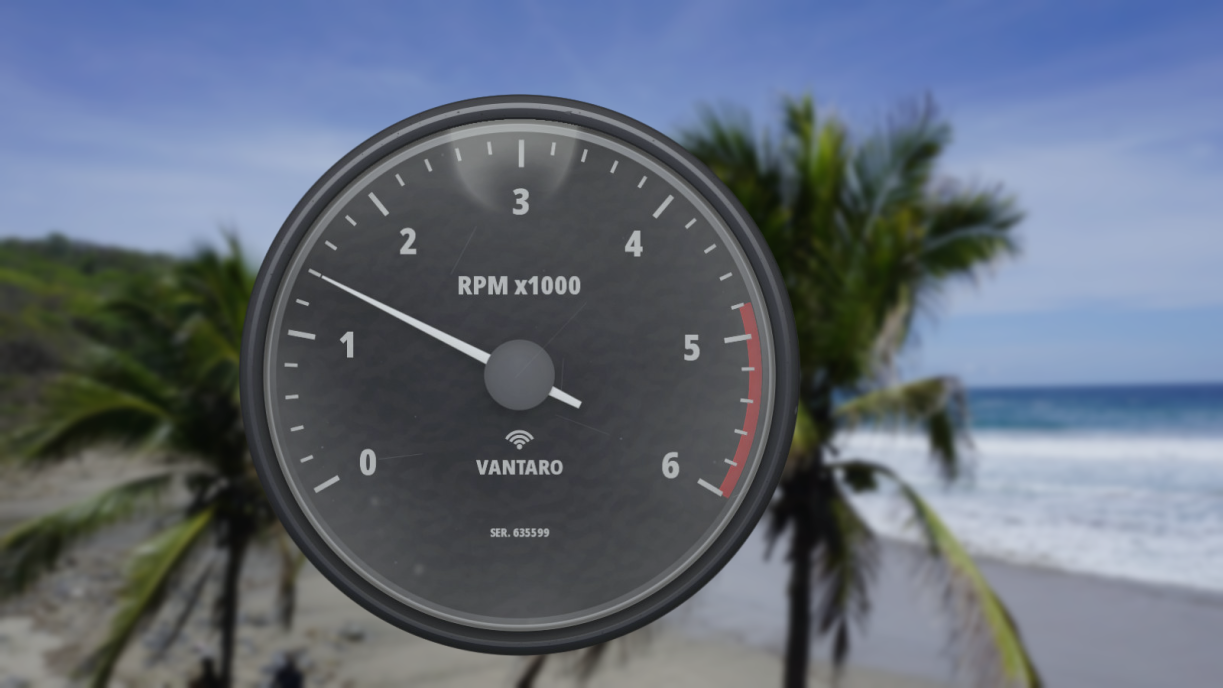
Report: 1400 rpm
